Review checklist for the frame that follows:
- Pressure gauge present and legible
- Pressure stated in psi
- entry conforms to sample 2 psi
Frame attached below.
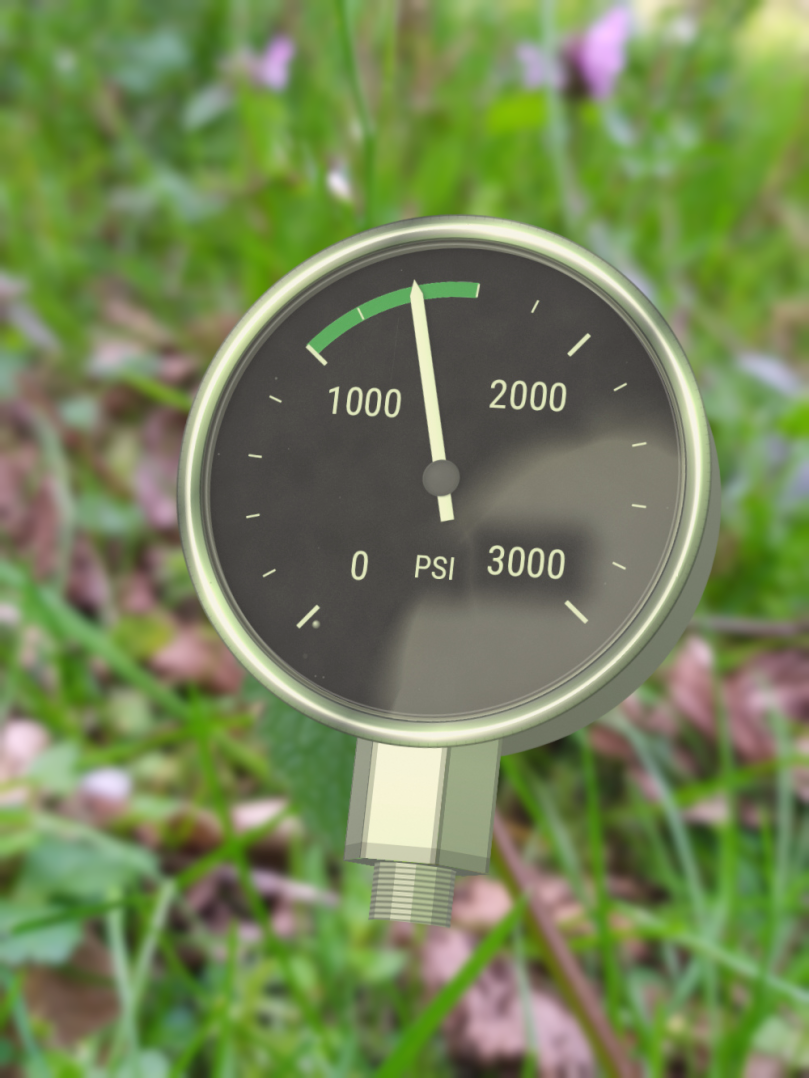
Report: 1400 psi
